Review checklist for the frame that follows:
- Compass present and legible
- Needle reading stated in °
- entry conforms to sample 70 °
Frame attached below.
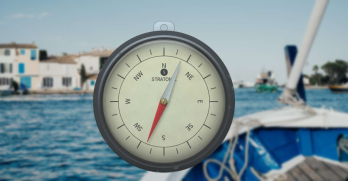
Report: 202.5 °
